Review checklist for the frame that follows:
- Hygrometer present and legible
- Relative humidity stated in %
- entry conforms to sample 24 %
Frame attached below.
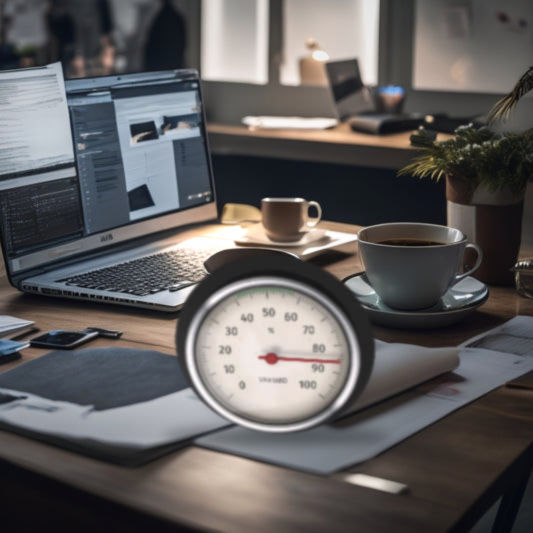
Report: 85 %
